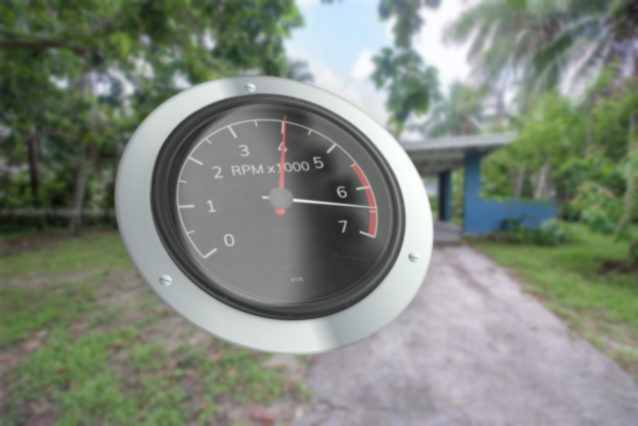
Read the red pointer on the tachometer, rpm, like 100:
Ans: 4000
